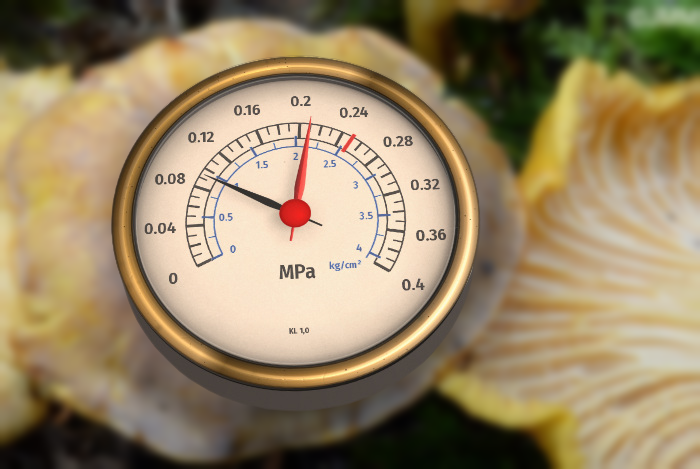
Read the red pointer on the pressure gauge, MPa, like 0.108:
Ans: 0.21
